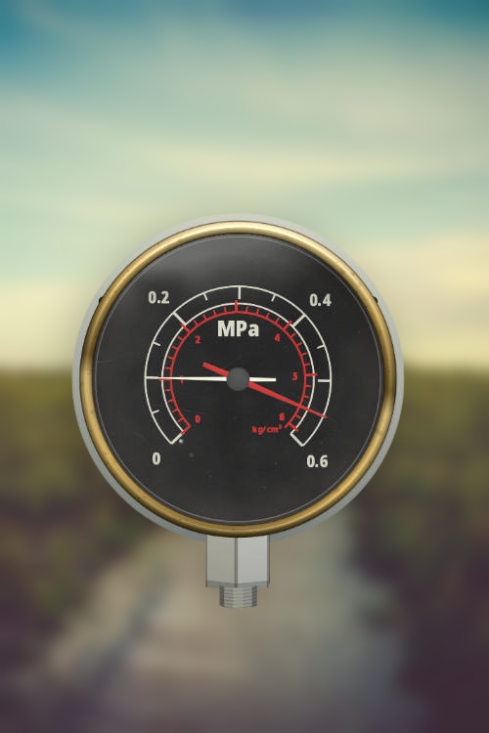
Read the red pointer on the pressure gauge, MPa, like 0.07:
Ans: 0.55
